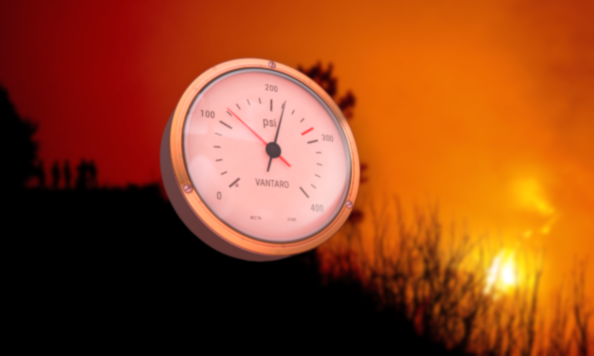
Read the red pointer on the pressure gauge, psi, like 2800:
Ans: 120
